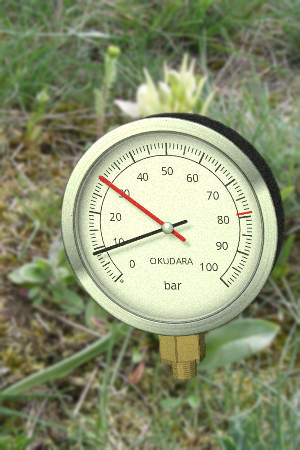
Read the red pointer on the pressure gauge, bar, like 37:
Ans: 30
